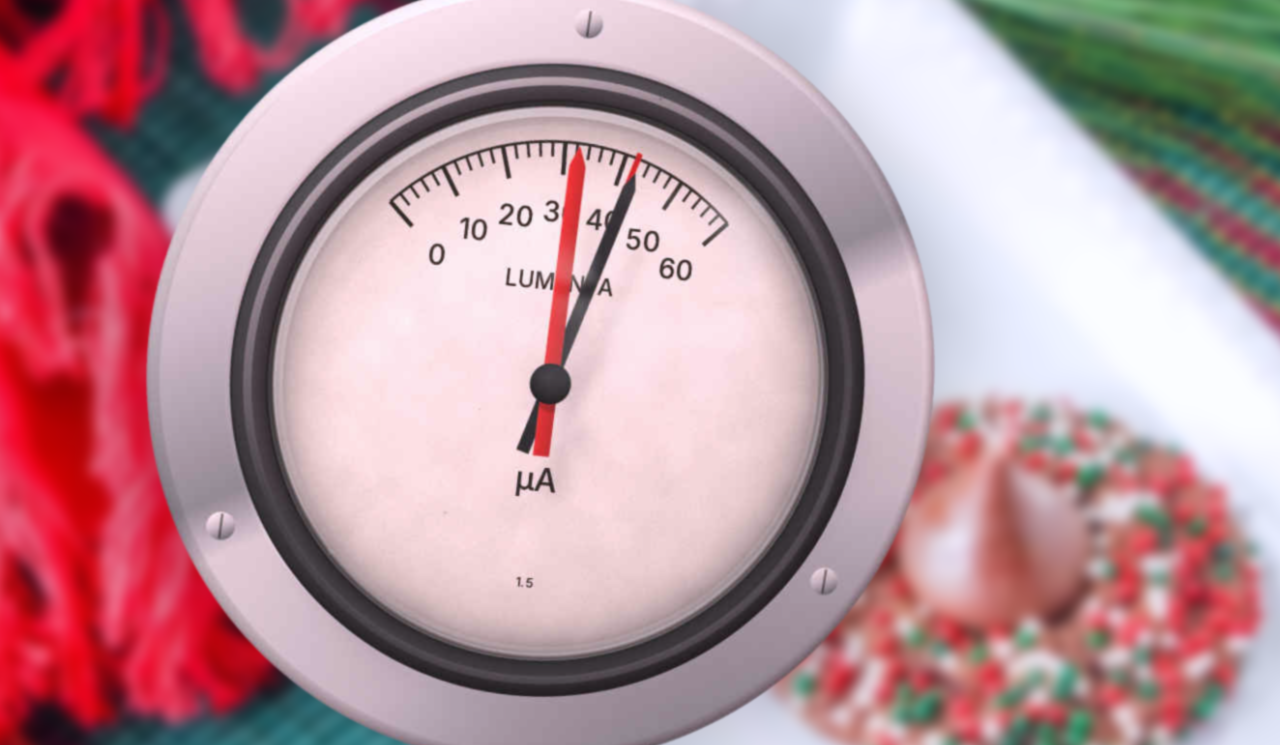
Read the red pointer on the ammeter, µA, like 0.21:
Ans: 32
